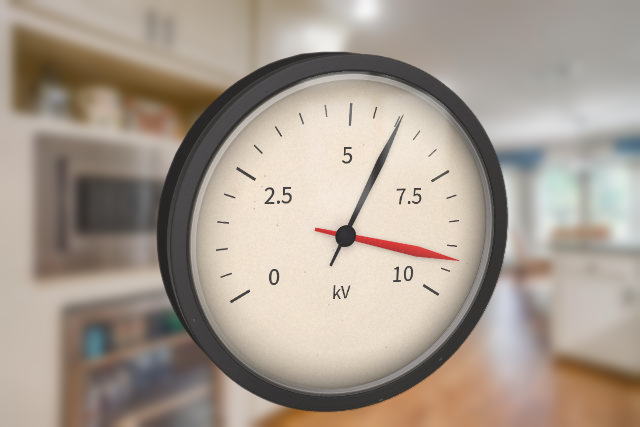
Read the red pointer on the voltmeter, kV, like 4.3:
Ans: 9.25
